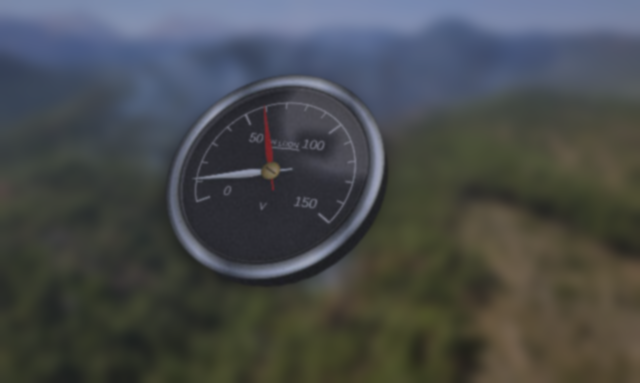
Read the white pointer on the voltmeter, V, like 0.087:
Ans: 10
